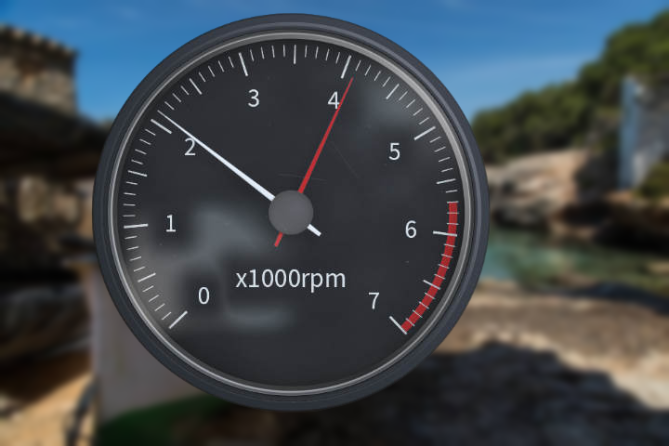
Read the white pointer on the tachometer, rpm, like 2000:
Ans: 2100
